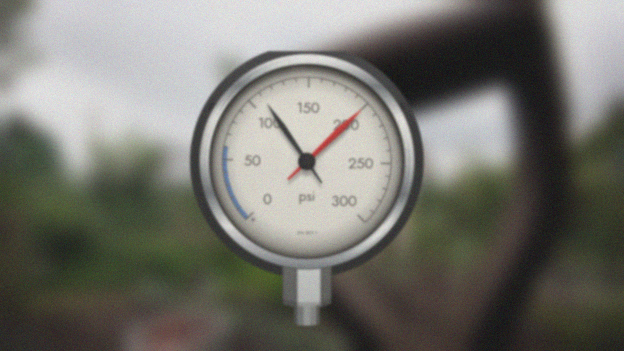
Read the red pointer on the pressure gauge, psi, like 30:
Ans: 200
